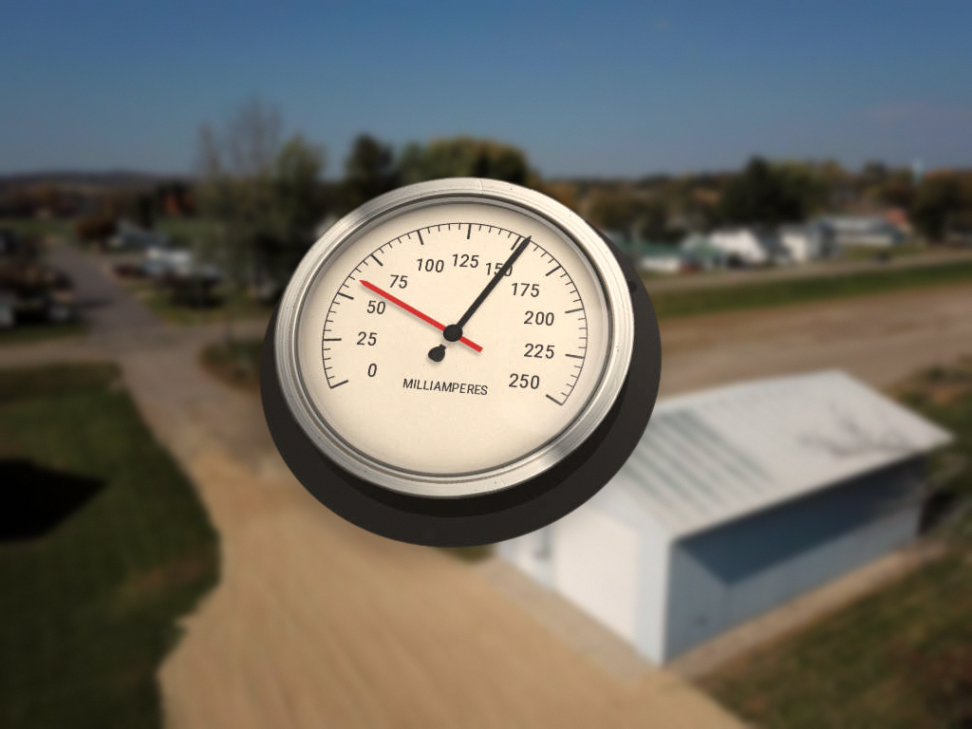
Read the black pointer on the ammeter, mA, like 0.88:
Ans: 155
